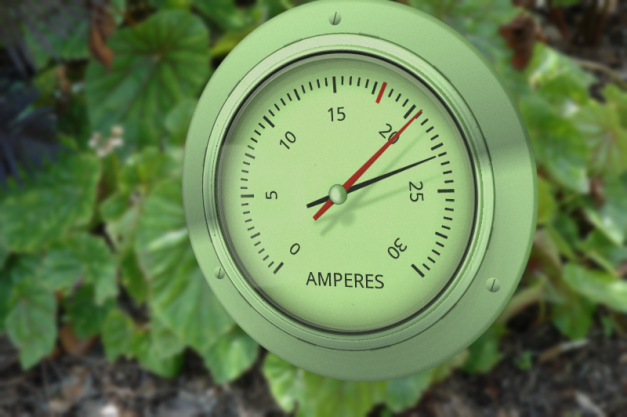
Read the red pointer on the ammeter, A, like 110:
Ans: 20.5
